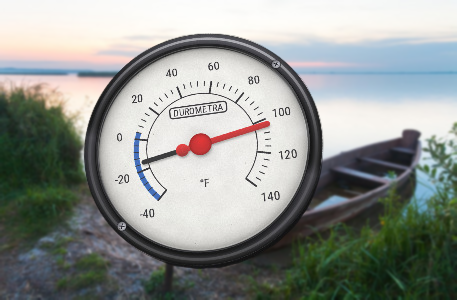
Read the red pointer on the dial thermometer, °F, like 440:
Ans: 104
